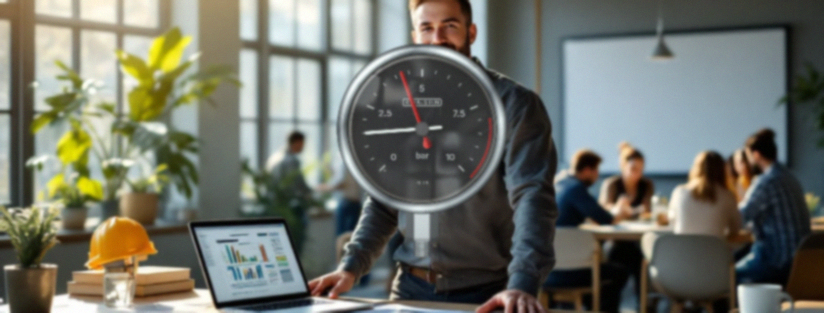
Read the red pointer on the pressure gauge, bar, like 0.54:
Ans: 4.25
